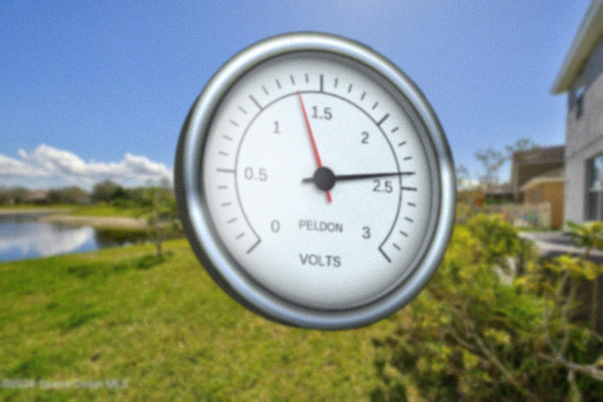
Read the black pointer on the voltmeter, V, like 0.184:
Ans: 2.4
